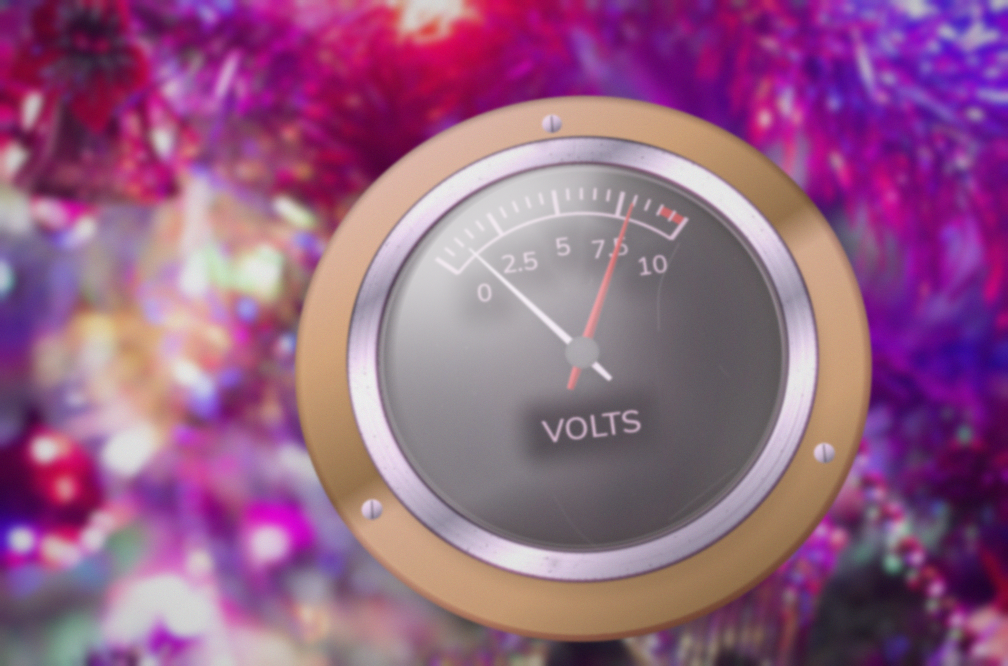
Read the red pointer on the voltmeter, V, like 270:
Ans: 8
